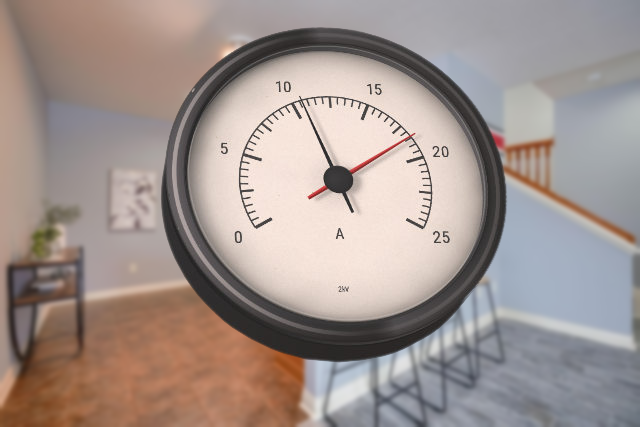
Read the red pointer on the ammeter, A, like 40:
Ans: 18.5
